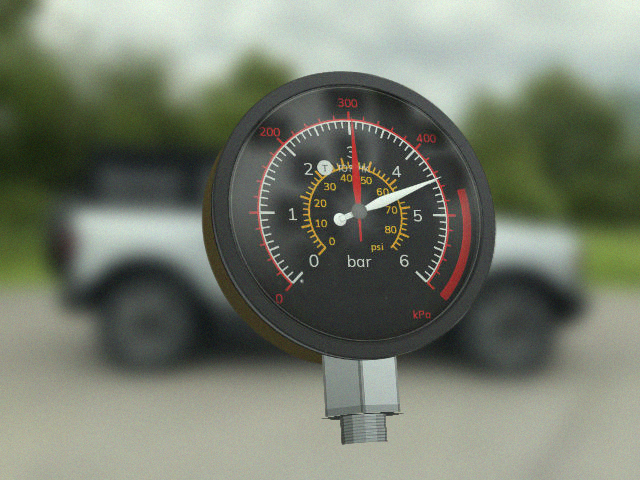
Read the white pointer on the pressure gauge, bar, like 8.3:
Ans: 4.5
